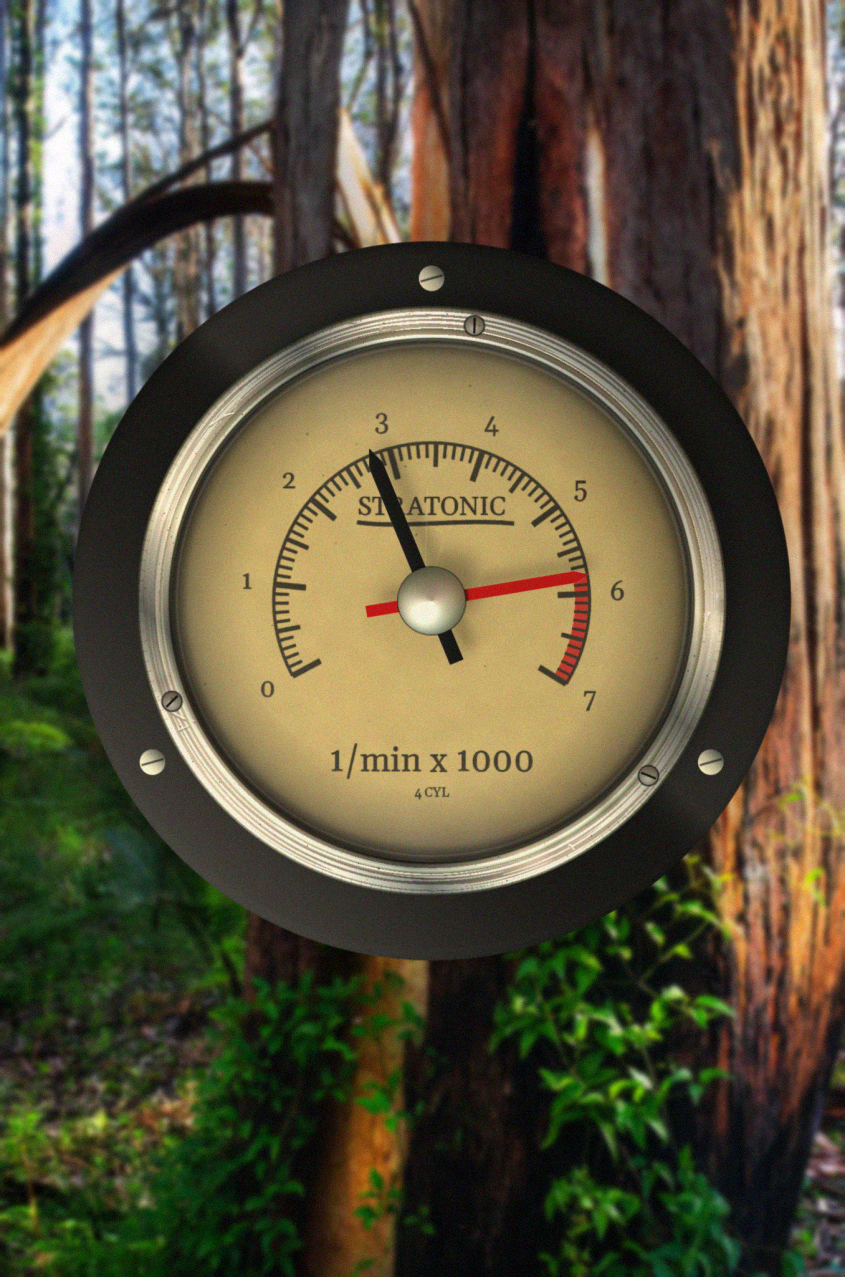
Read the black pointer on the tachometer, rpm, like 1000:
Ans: 2800
